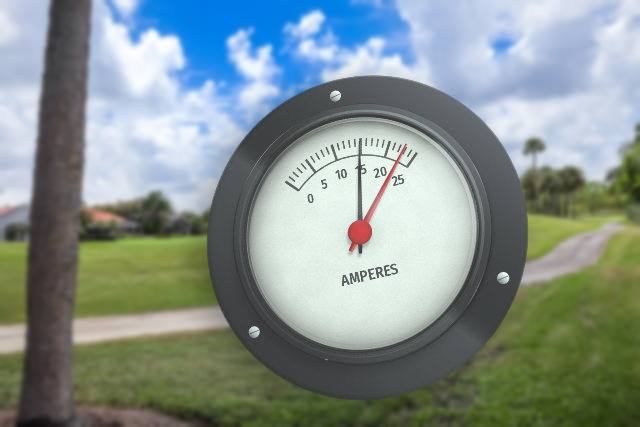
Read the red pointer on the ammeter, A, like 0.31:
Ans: 23
